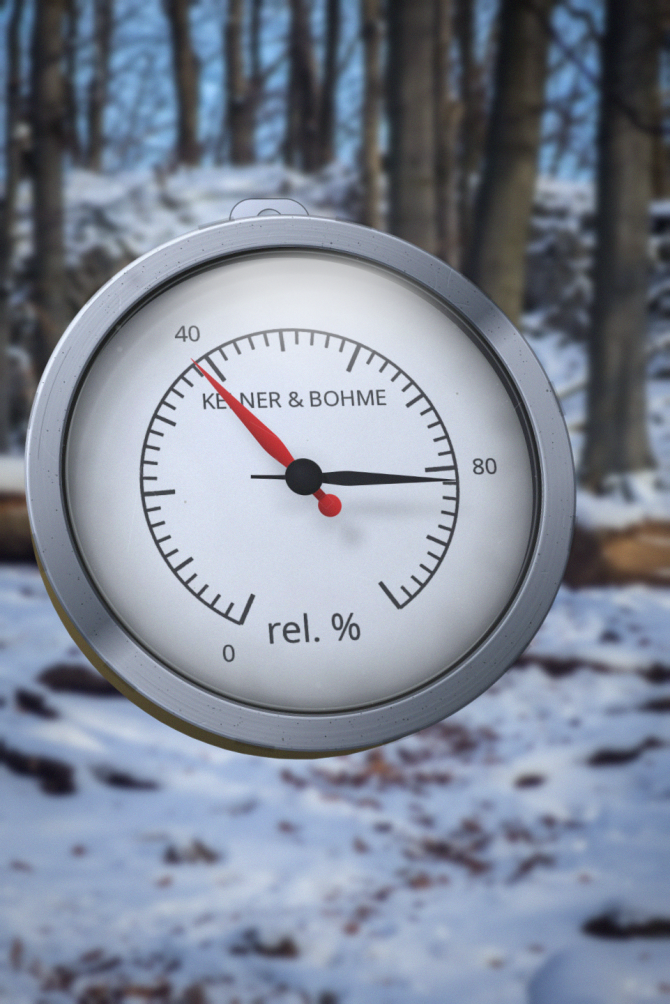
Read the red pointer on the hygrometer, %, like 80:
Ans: 38
